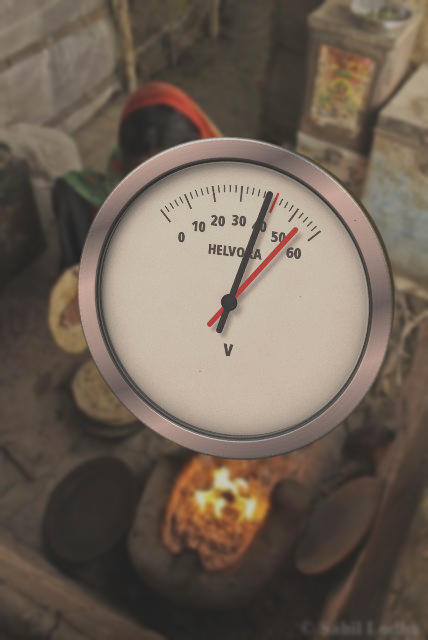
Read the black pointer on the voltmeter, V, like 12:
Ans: 40
